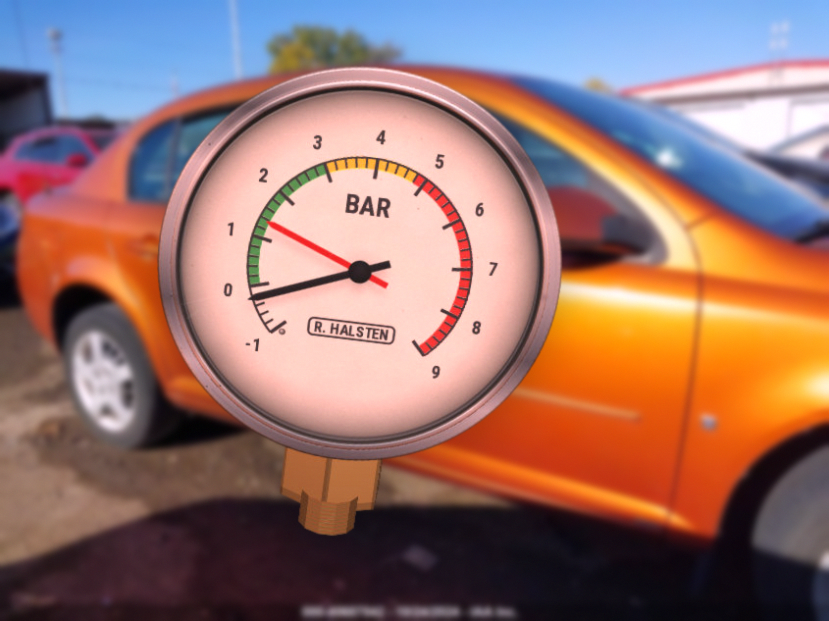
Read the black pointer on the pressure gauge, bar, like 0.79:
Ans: -0.2
